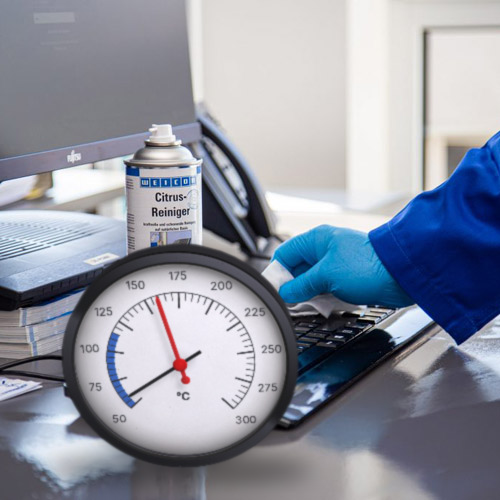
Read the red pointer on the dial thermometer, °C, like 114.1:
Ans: 160
